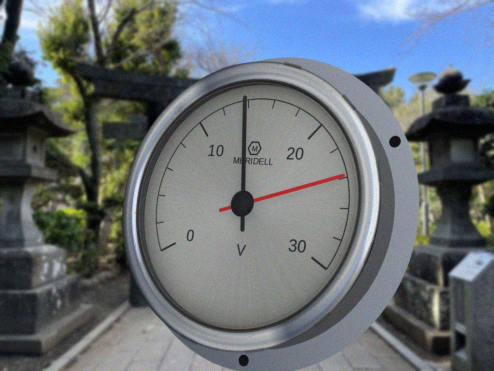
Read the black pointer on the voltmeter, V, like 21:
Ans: 14
